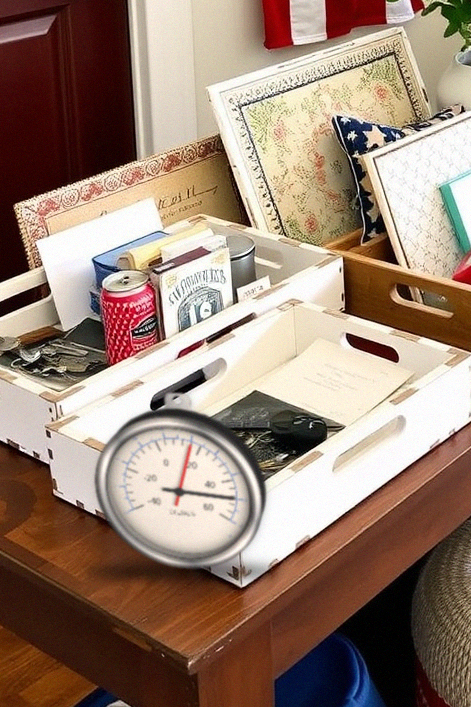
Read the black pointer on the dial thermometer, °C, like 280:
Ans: 48
